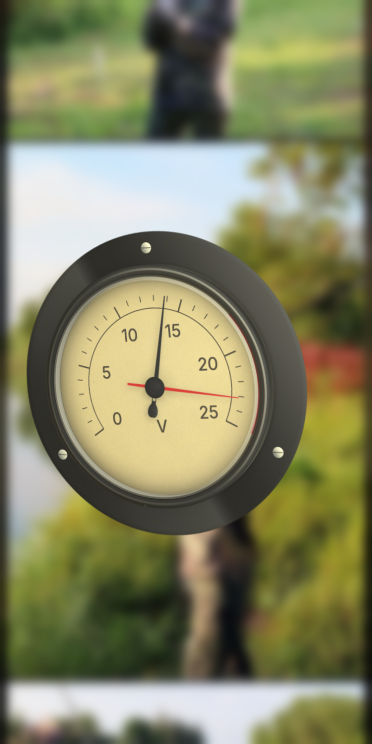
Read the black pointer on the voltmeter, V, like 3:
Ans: 14
